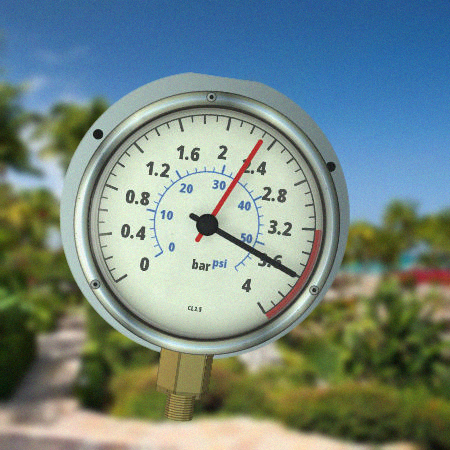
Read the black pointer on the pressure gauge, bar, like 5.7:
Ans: 3.6
